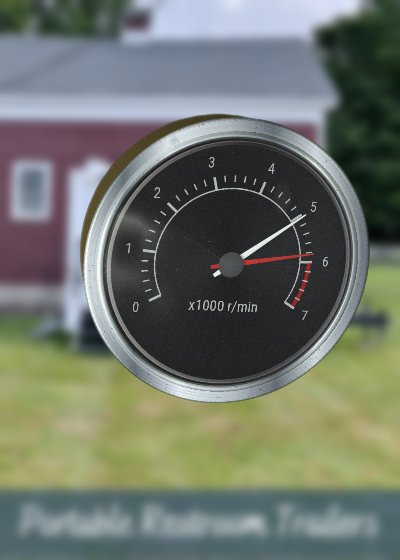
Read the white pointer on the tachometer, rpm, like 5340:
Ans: 5000
